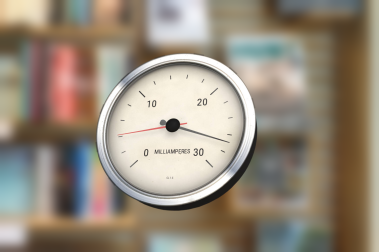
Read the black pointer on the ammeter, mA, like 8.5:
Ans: 27
